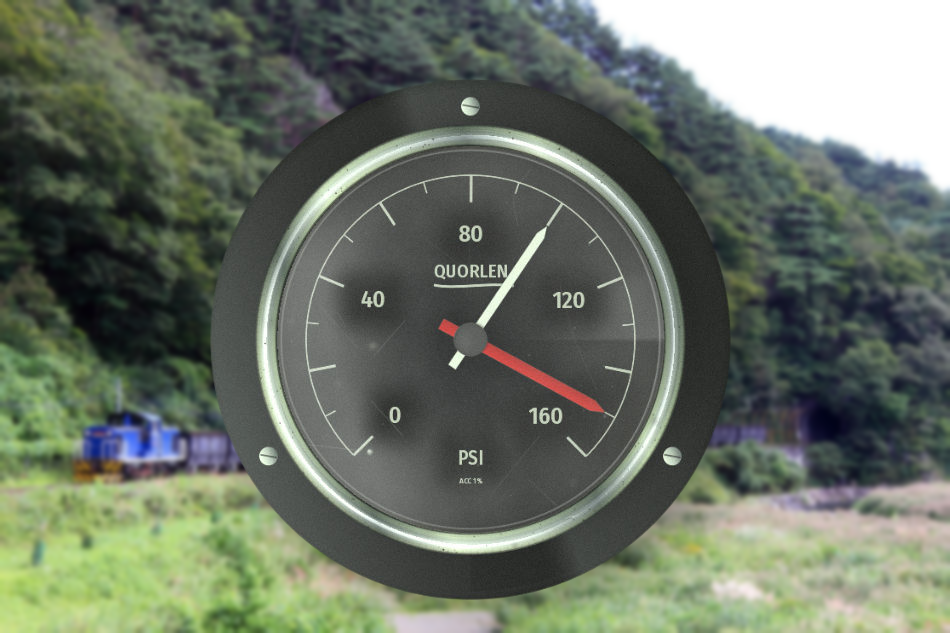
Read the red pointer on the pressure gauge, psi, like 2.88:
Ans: 150
